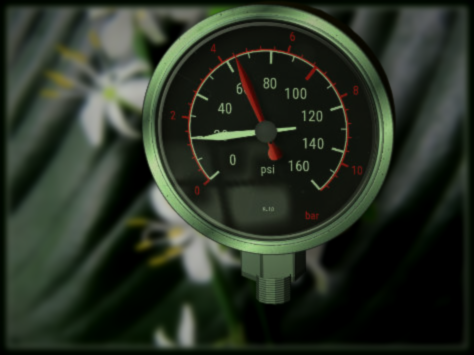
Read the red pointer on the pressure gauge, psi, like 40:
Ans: 65
